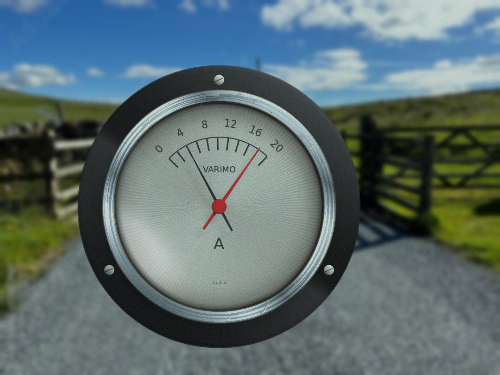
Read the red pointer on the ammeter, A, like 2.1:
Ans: 18
